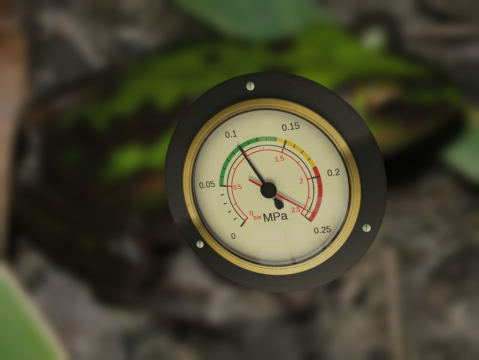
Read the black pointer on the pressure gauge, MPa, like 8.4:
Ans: 0.1
